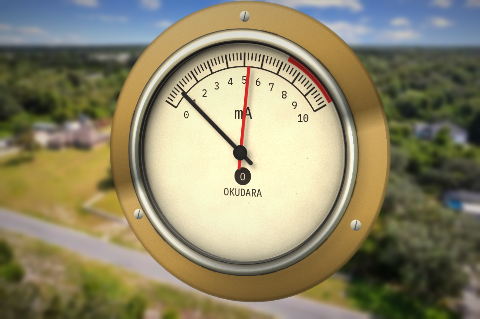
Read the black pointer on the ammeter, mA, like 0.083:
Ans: 1
